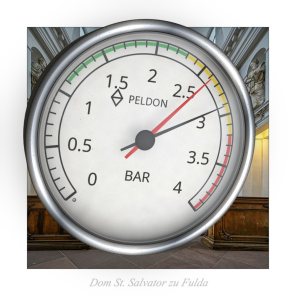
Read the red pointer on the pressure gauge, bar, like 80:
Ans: 2.6
